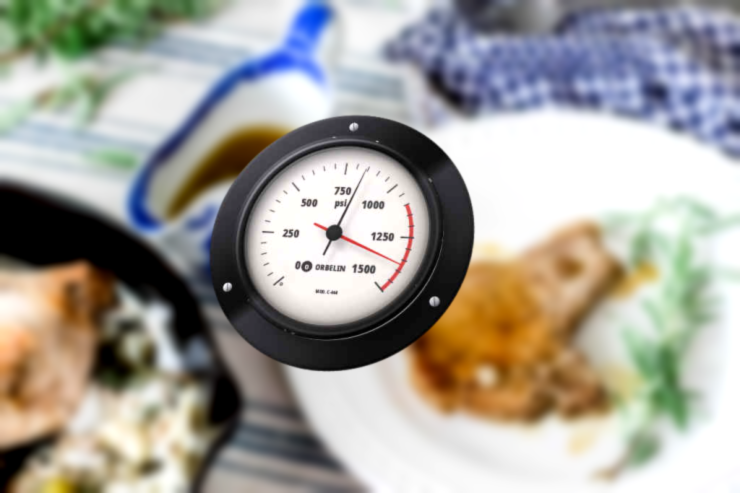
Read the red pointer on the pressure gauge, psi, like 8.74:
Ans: 1375
